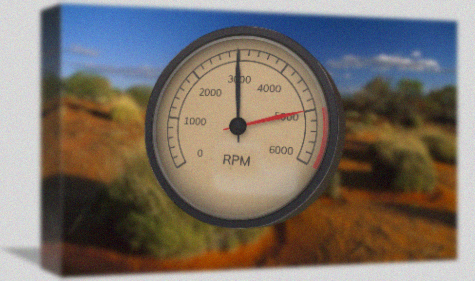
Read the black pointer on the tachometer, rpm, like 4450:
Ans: 3000
